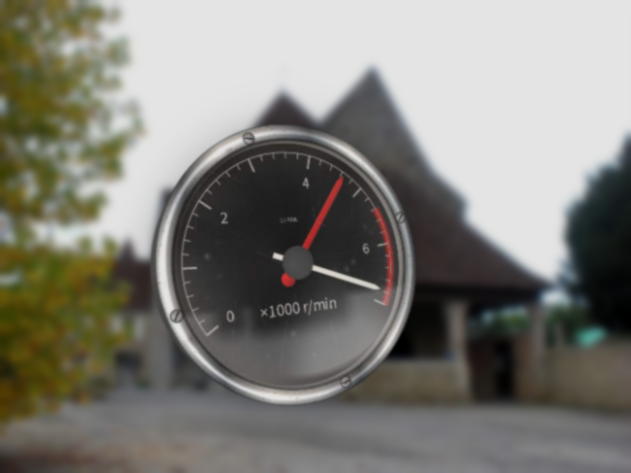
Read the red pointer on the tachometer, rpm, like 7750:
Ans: 4600
